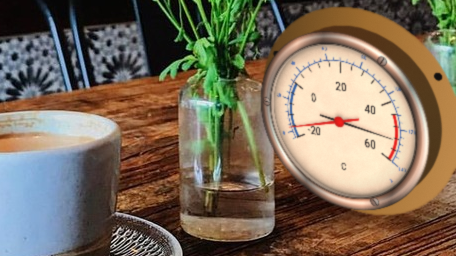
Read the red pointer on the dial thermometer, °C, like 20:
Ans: -16
